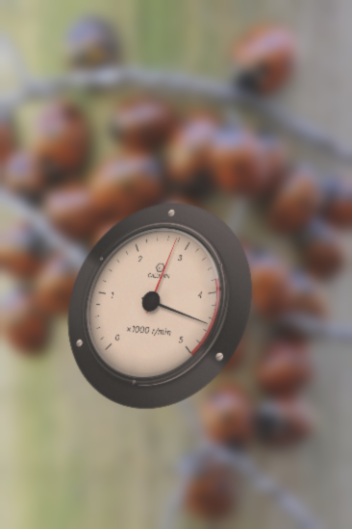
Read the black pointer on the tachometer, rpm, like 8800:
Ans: 4500
